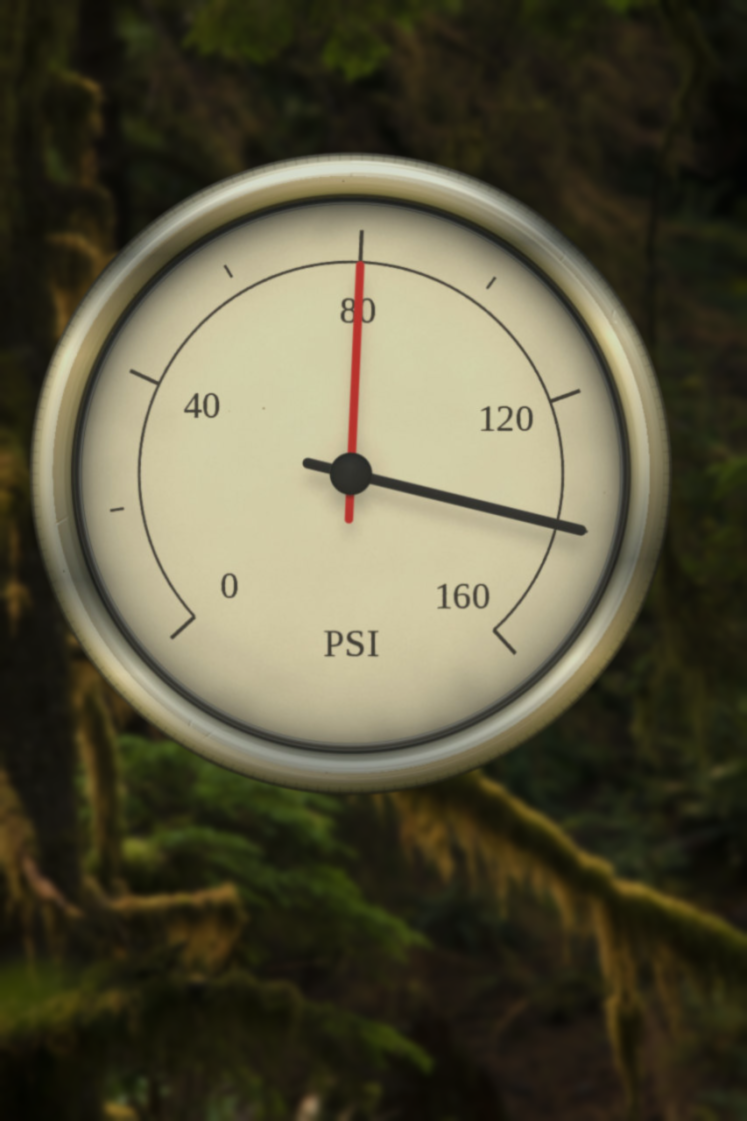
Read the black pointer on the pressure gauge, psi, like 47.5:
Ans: 140
